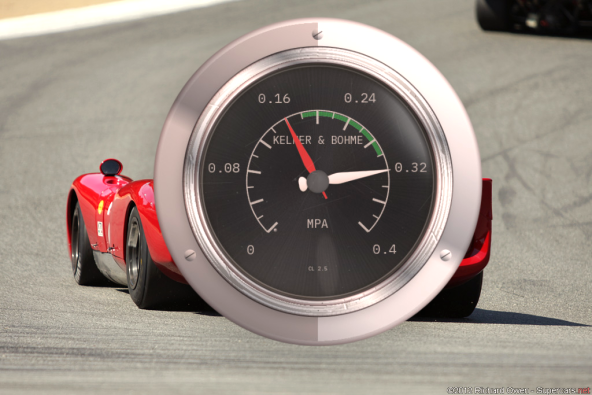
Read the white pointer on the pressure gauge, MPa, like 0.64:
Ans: 0.32
